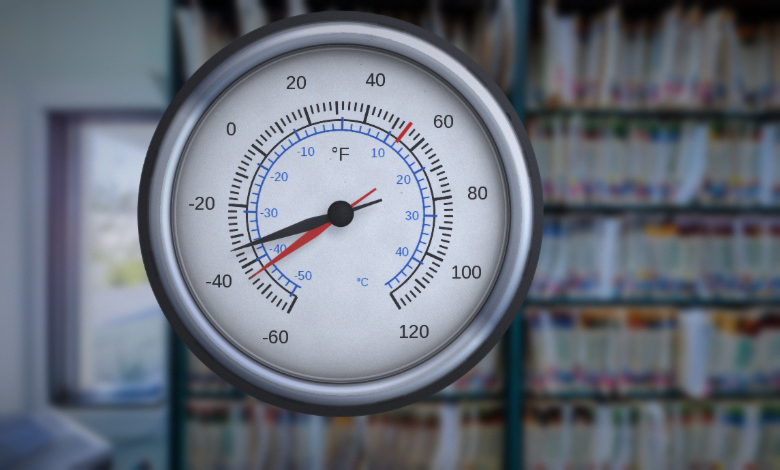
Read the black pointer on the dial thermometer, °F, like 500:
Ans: -34
